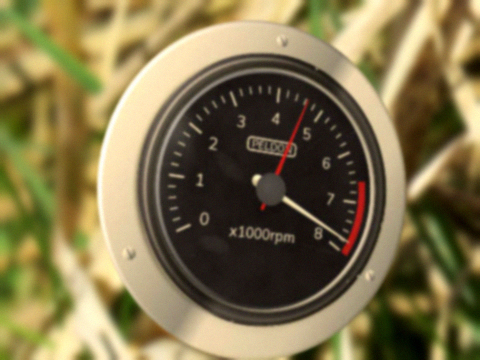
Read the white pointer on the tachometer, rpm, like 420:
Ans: 7800
